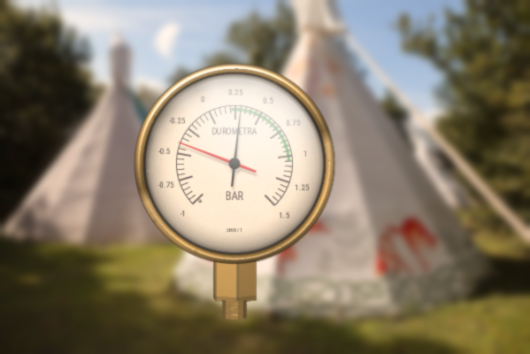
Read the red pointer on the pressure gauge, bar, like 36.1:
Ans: -0.4
